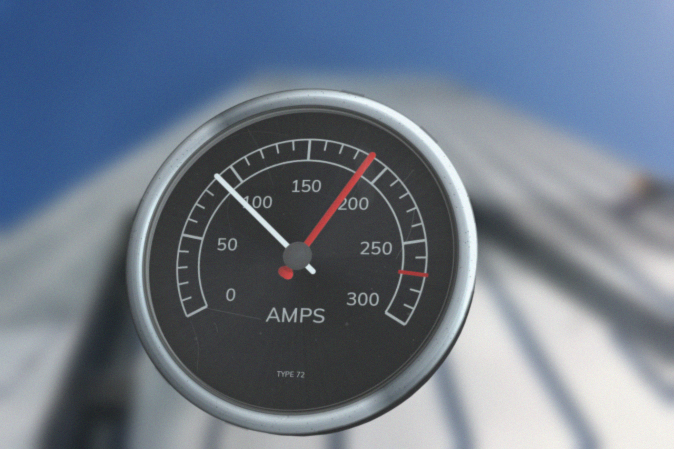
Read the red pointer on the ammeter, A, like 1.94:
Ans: 190
